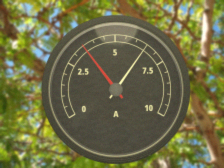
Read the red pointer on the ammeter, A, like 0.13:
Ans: 3.5
